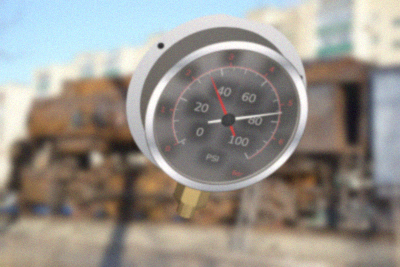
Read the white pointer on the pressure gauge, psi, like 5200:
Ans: 75
